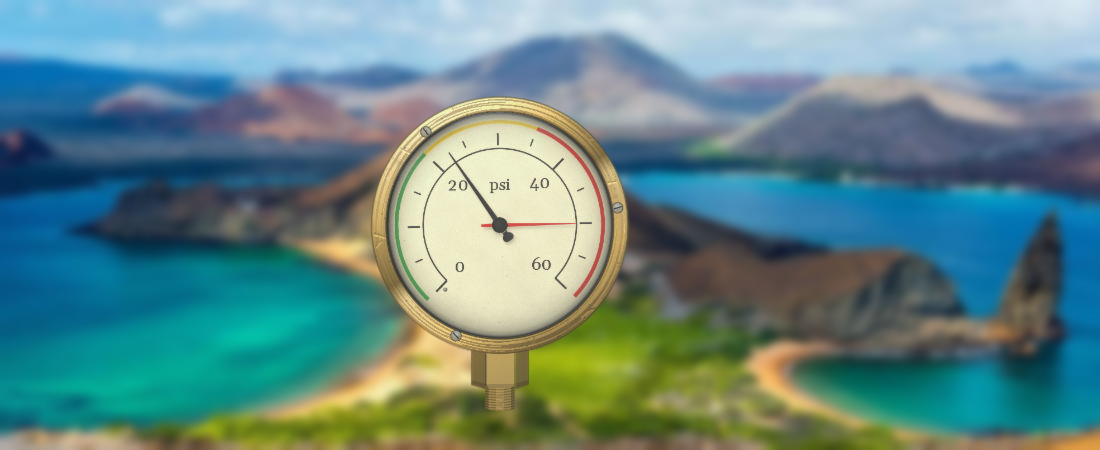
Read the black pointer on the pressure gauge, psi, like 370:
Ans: 22.5
